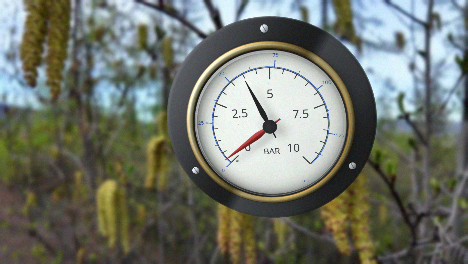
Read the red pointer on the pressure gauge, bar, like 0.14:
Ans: 0.25
